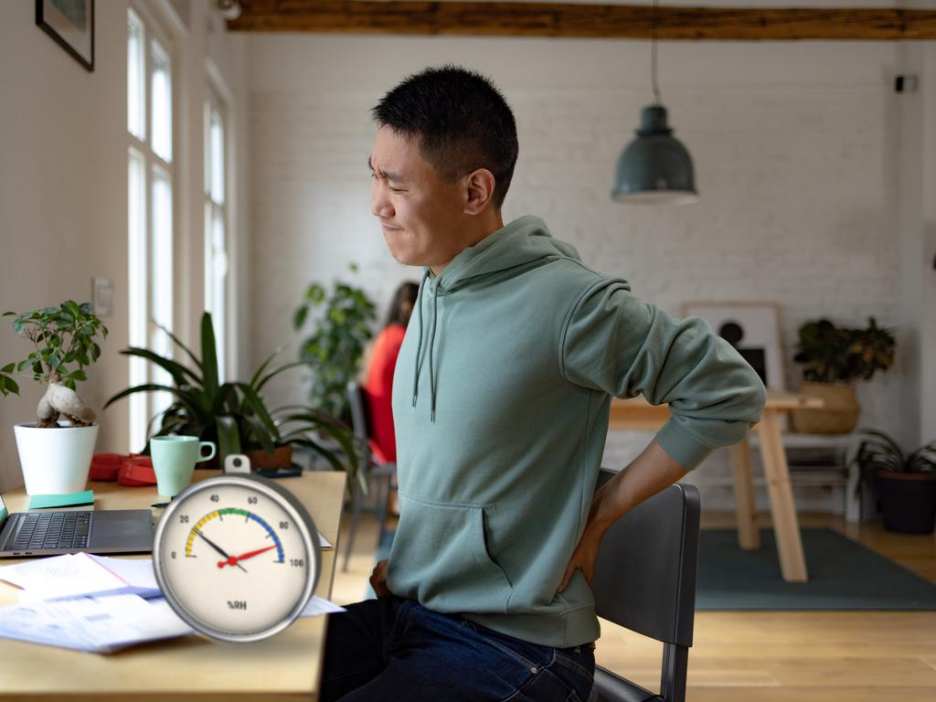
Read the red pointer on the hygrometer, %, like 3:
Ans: 88
